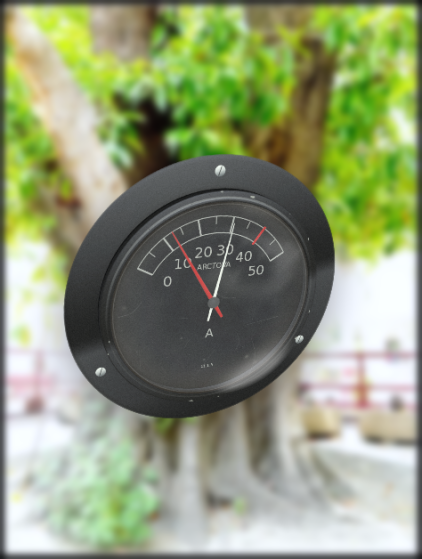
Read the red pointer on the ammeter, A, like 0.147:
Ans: 12.5
